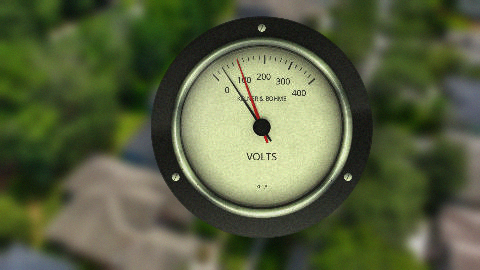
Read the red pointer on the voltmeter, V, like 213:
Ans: 100
